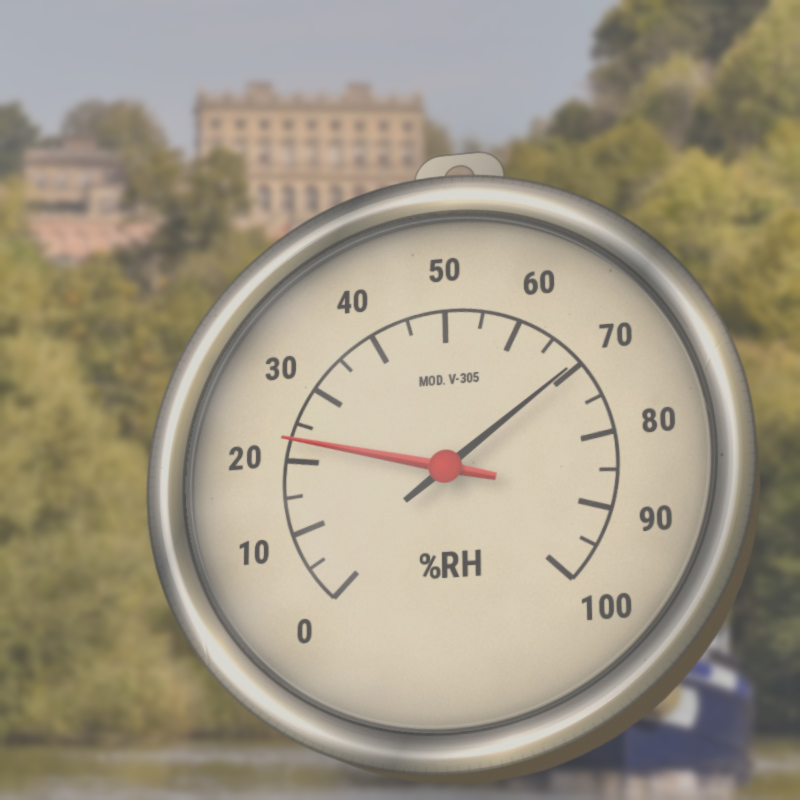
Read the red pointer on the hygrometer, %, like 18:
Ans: 22.5
